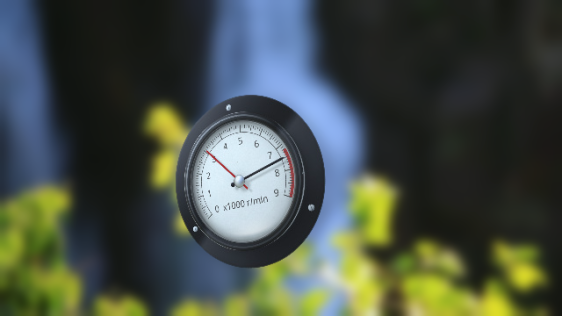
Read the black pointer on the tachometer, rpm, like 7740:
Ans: 7500
